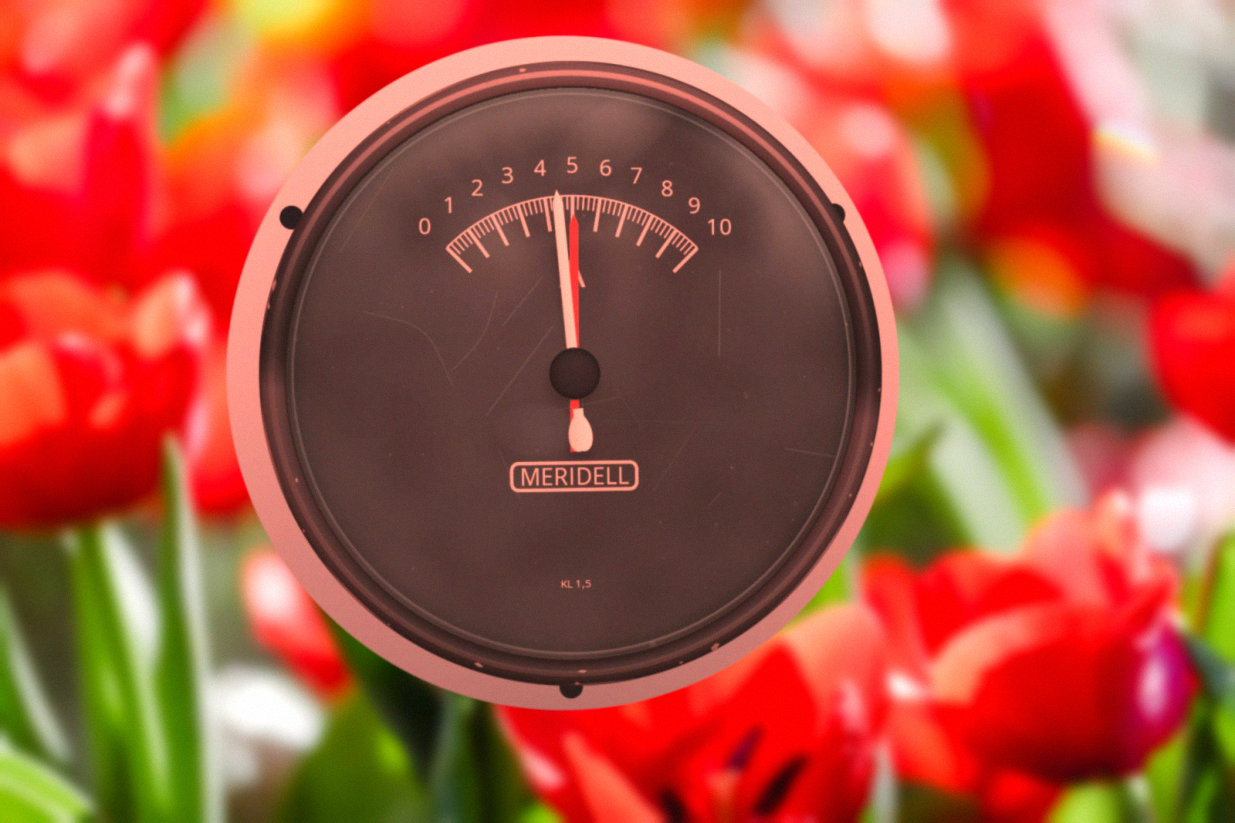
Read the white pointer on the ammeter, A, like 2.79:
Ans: 4.4
